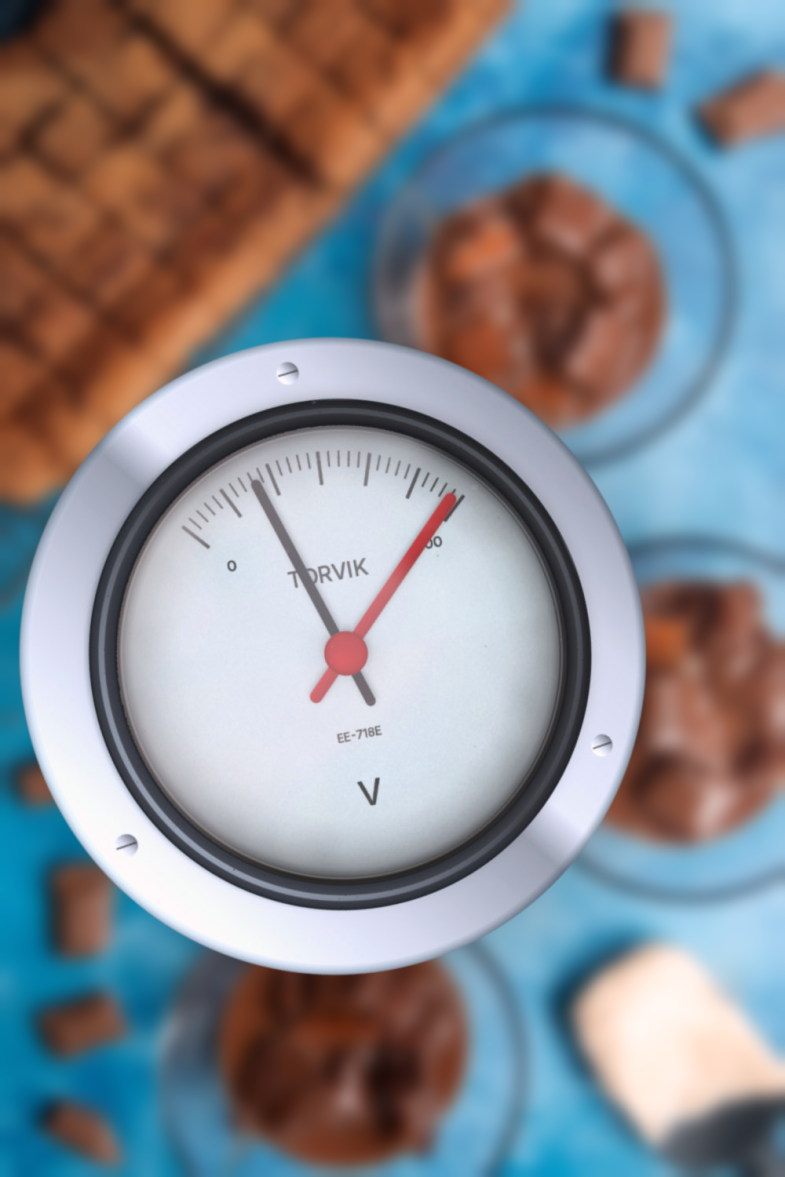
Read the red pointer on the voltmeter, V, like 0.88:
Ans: 580
